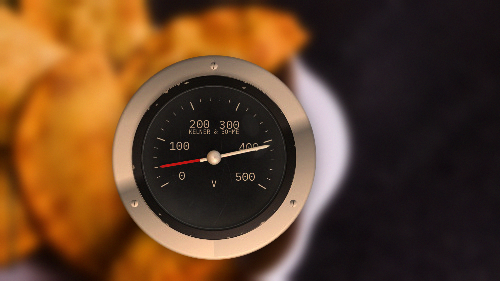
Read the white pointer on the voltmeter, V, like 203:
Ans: 410
